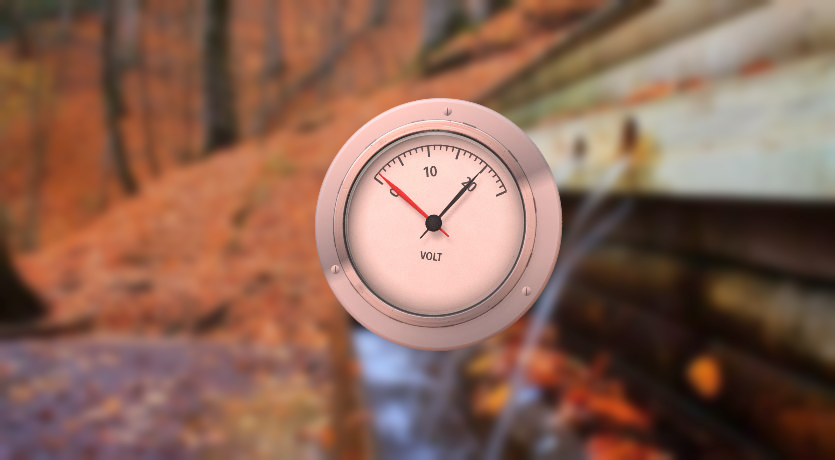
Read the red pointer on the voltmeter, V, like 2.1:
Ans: 1
